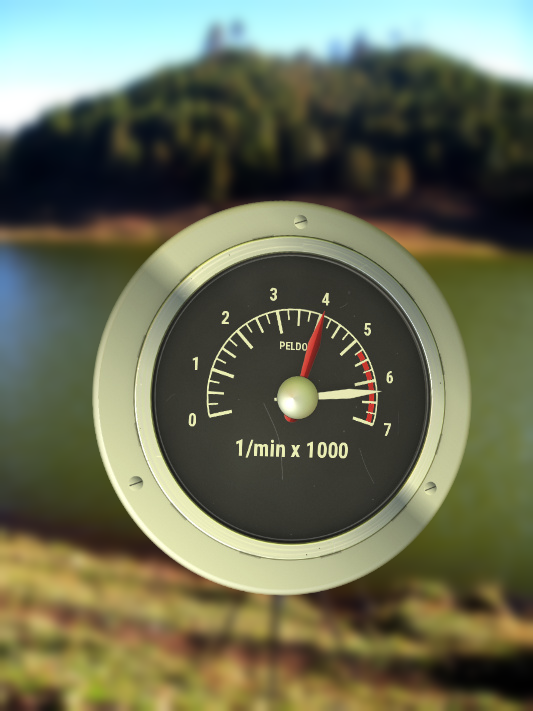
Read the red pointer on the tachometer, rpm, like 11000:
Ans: 4000
